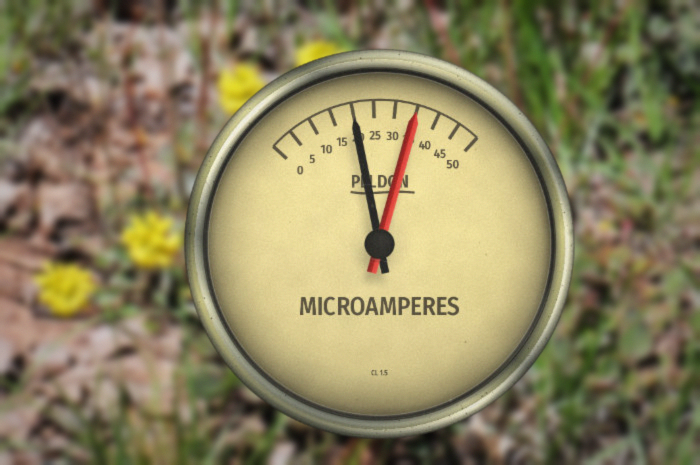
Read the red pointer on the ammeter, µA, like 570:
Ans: 35
